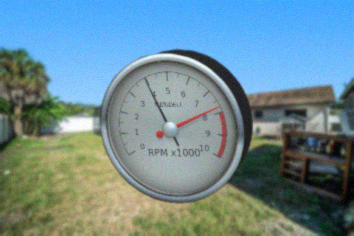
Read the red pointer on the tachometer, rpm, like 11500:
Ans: 7750
